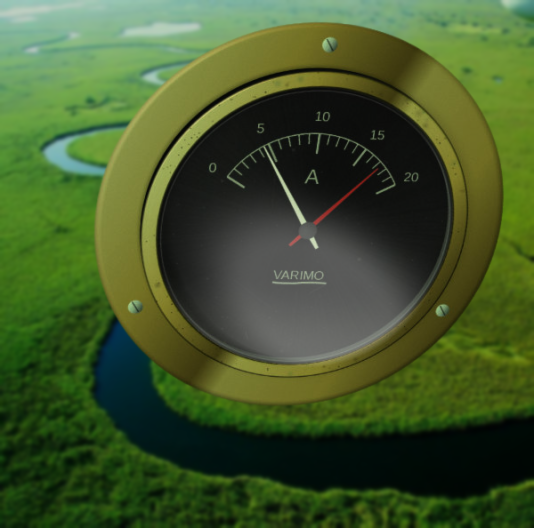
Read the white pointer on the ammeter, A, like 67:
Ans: 4.5
